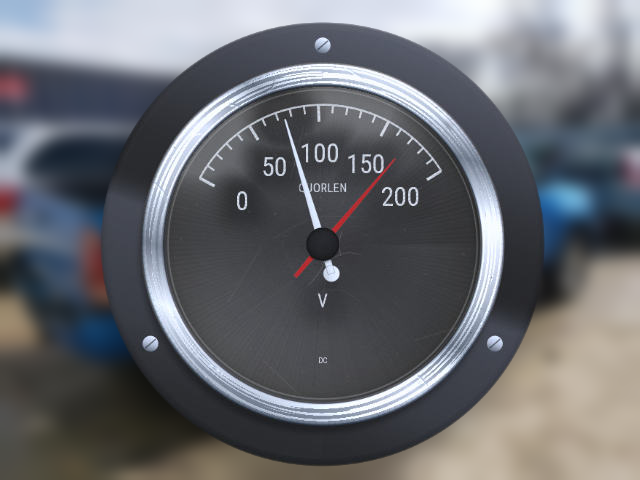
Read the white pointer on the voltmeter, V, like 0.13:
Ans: 75
